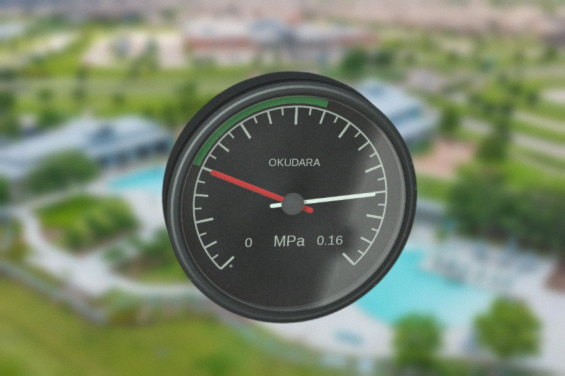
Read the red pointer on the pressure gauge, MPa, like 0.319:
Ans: 0.04
